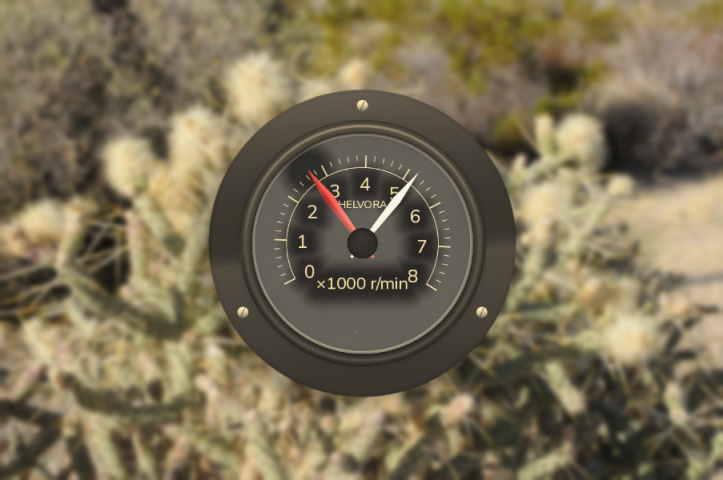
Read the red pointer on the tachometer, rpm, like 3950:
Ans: 2700
